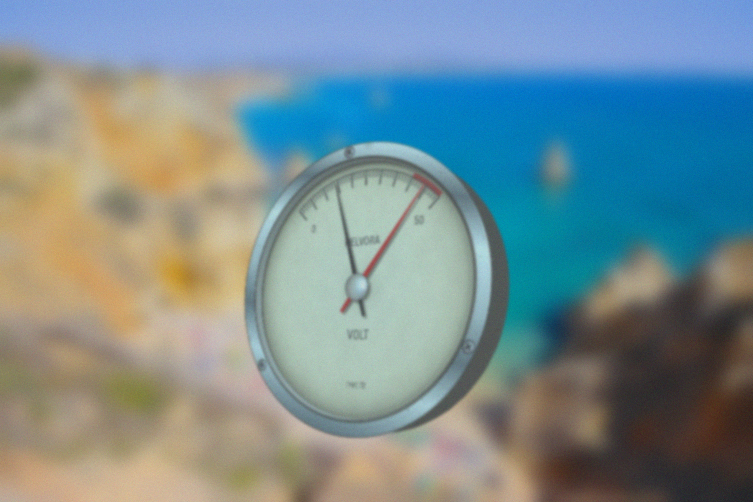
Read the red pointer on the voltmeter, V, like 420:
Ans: 45
